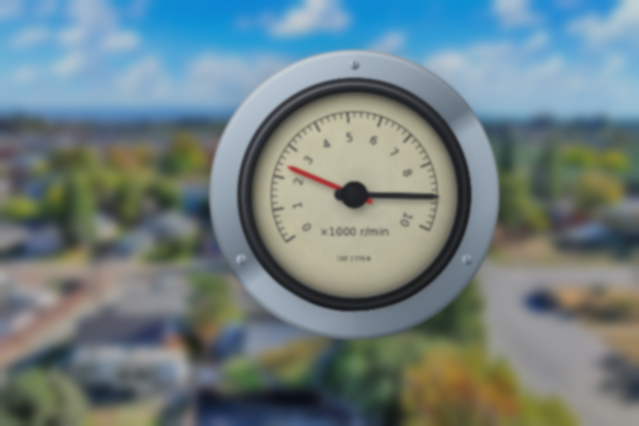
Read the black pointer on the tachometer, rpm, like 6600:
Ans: 9000
